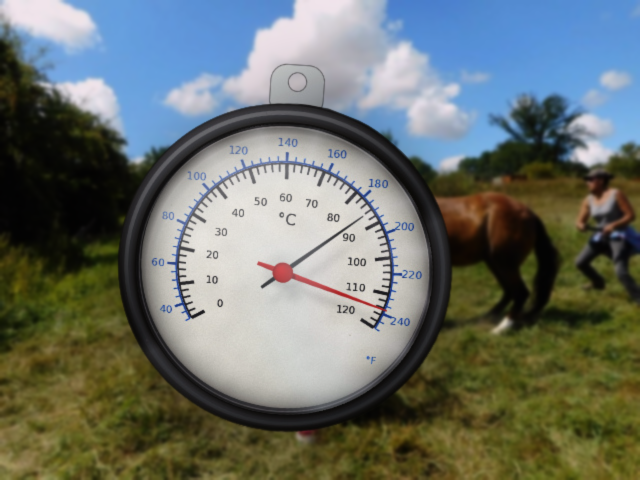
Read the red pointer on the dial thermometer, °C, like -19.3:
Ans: 114
